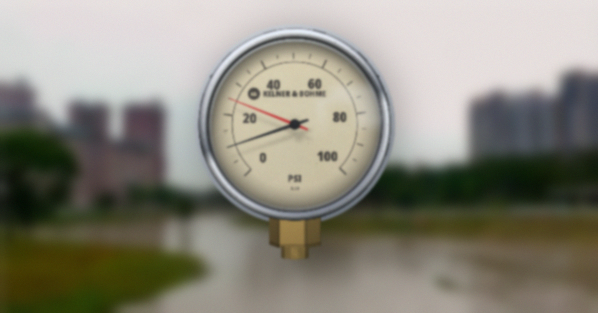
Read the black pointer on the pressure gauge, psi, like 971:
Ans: 10
